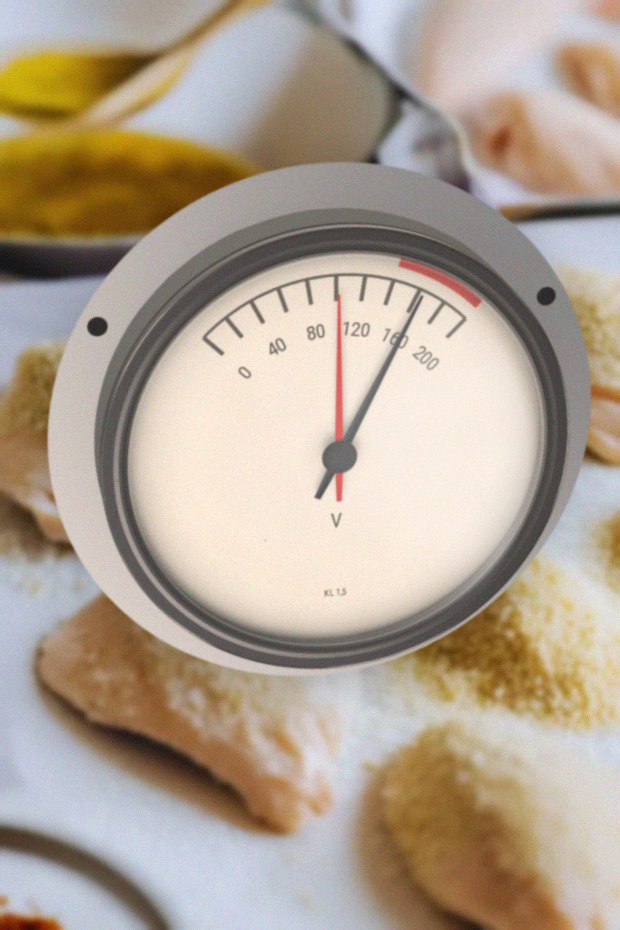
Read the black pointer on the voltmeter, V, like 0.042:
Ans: 160
